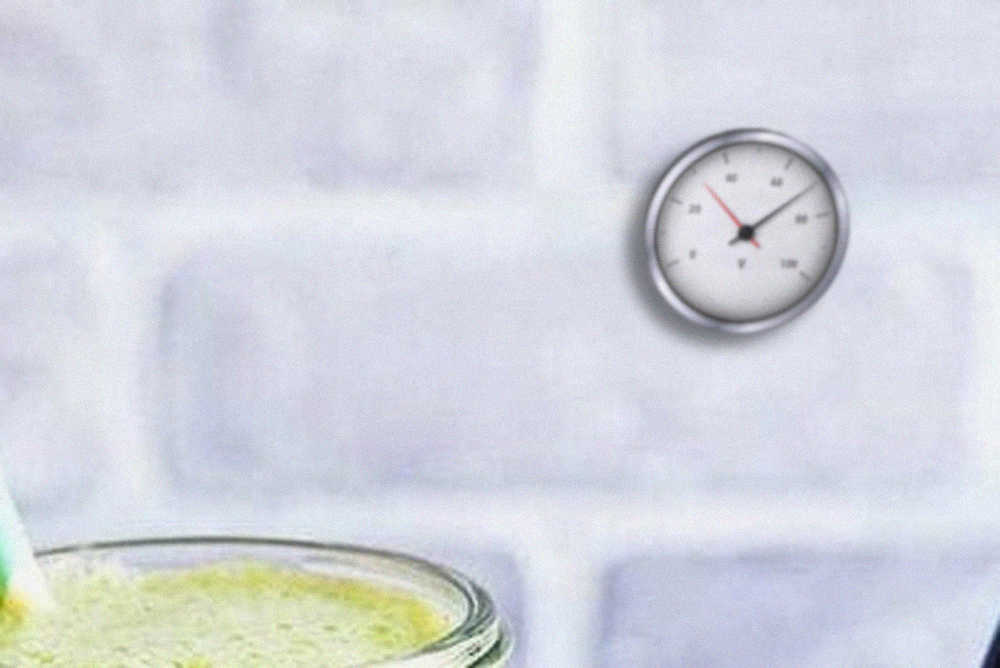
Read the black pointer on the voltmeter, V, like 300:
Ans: 70
